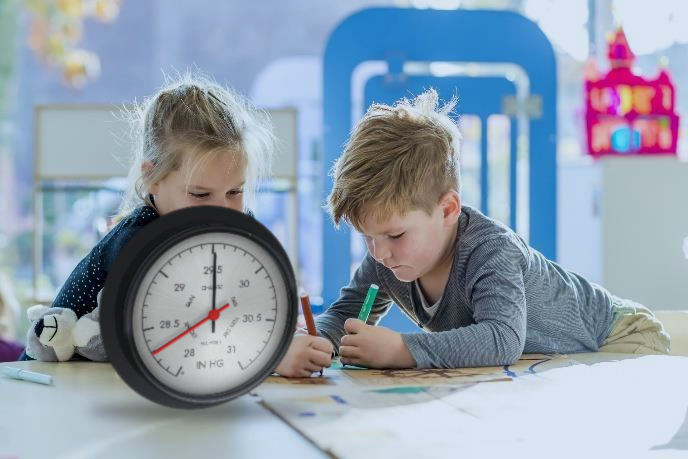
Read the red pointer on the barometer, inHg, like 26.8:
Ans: 28.3
